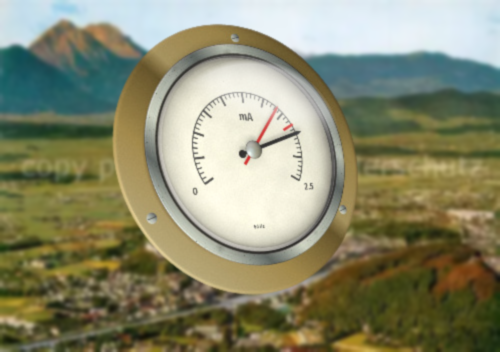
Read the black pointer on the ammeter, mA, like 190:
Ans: 2
